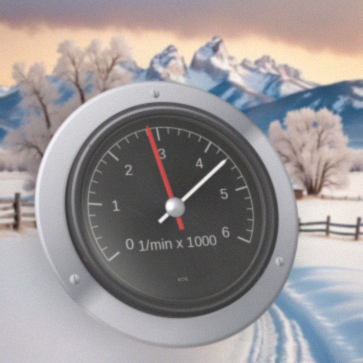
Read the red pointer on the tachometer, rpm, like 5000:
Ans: 2800
